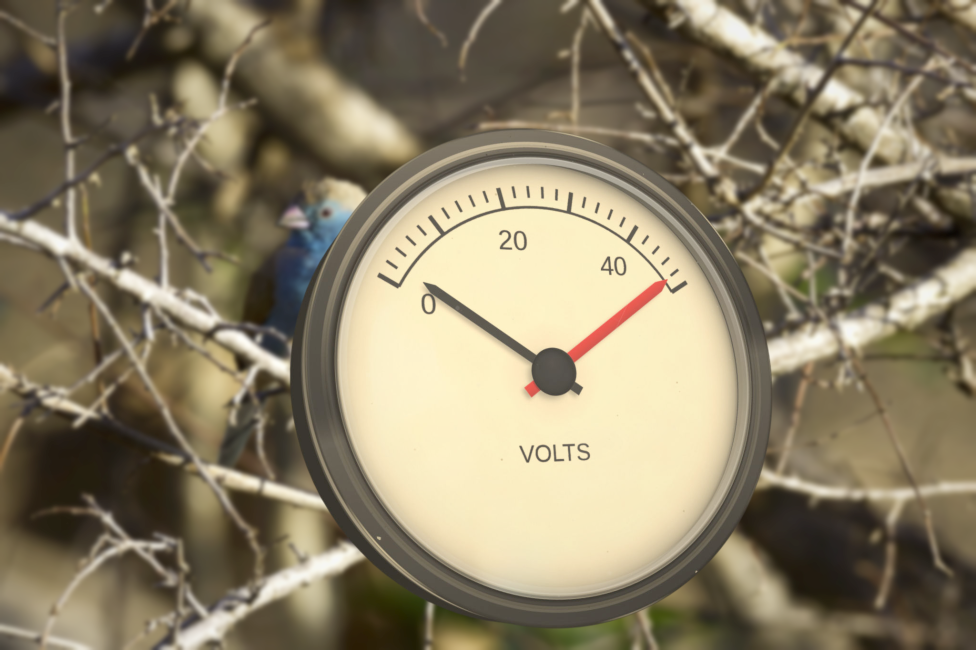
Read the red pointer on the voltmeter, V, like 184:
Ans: 48
